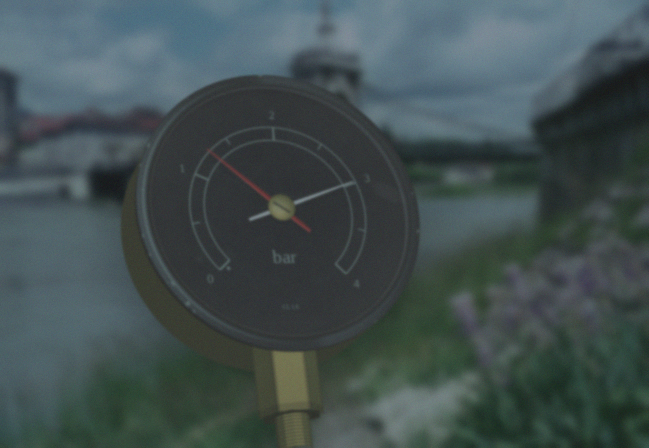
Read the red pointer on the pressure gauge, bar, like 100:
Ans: 1.25
